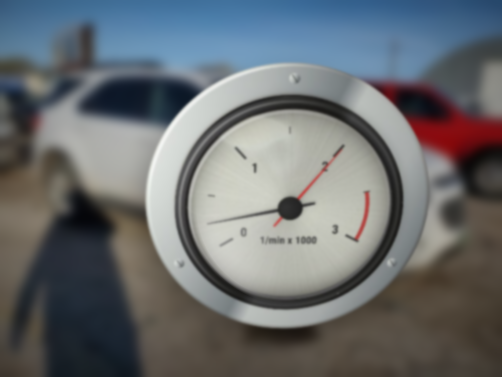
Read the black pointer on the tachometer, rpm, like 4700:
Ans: 250
